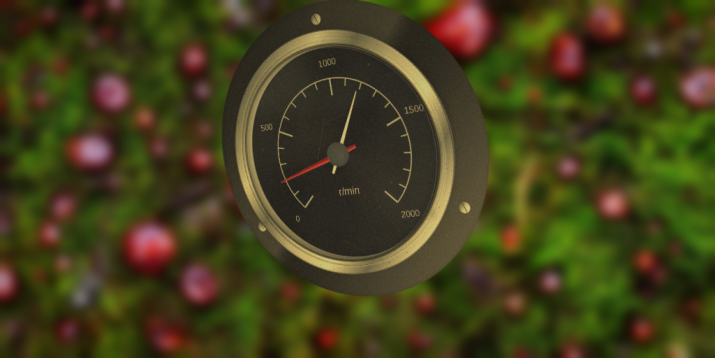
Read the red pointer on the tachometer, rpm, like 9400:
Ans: 200
